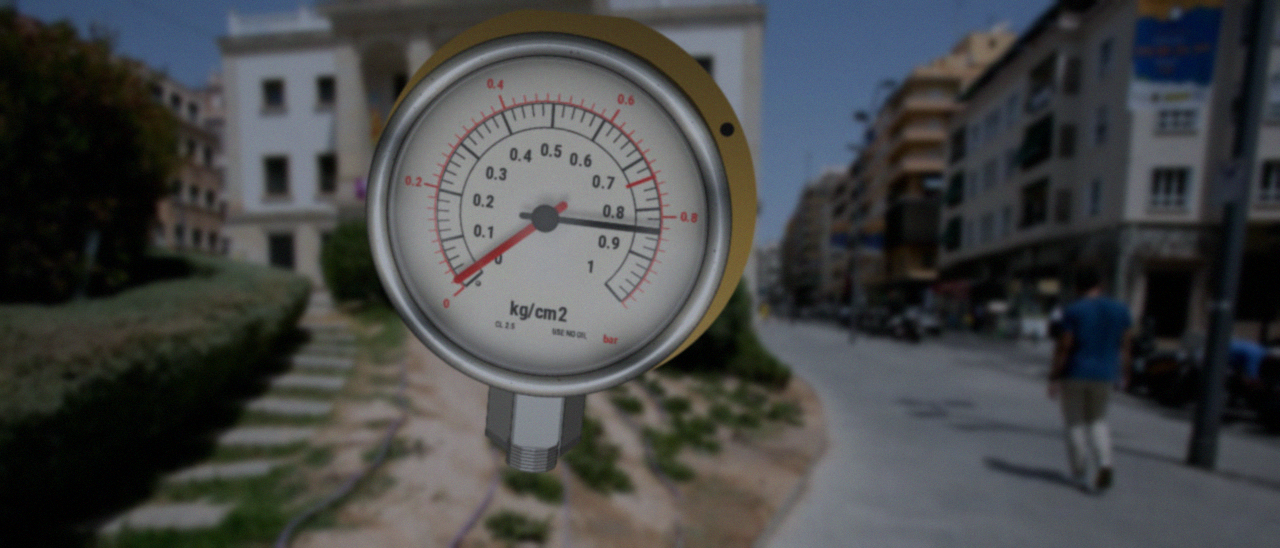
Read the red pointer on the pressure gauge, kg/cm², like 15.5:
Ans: 0.02
